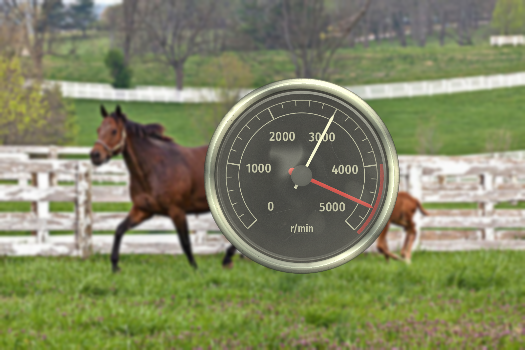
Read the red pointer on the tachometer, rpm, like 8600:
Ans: 4600
